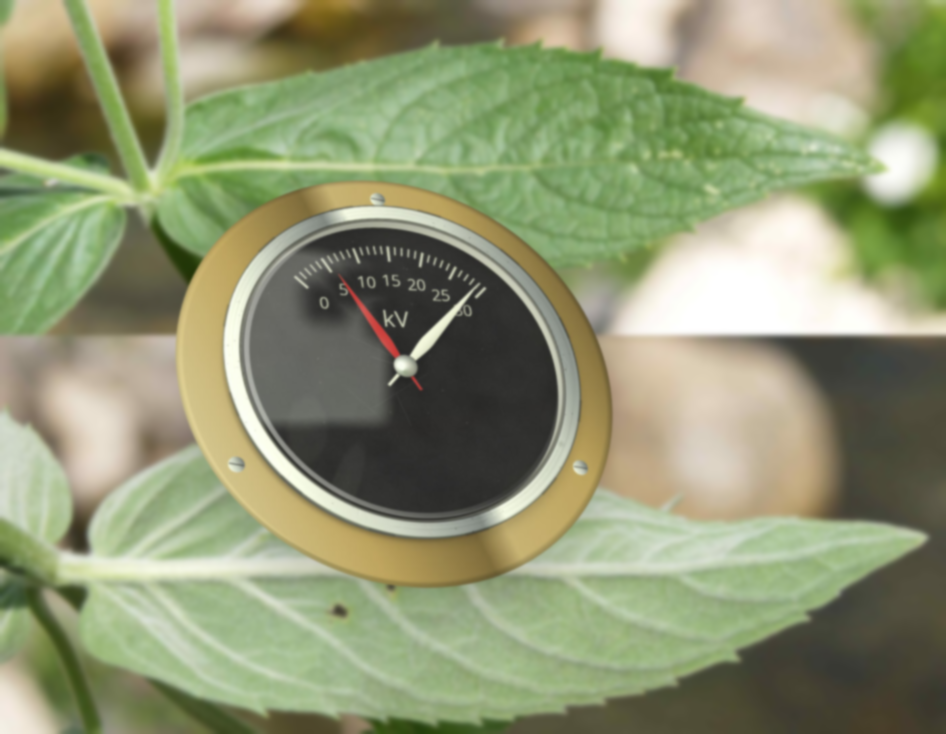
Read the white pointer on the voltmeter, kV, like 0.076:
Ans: 29
